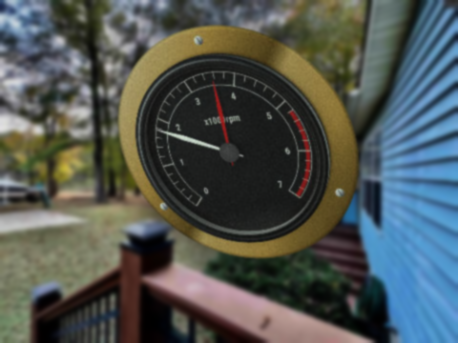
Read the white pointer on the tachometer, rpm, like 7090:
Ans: 1800
